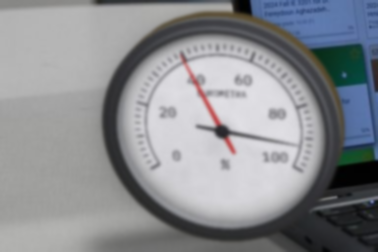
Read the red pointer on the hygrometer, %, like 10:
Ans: 40
